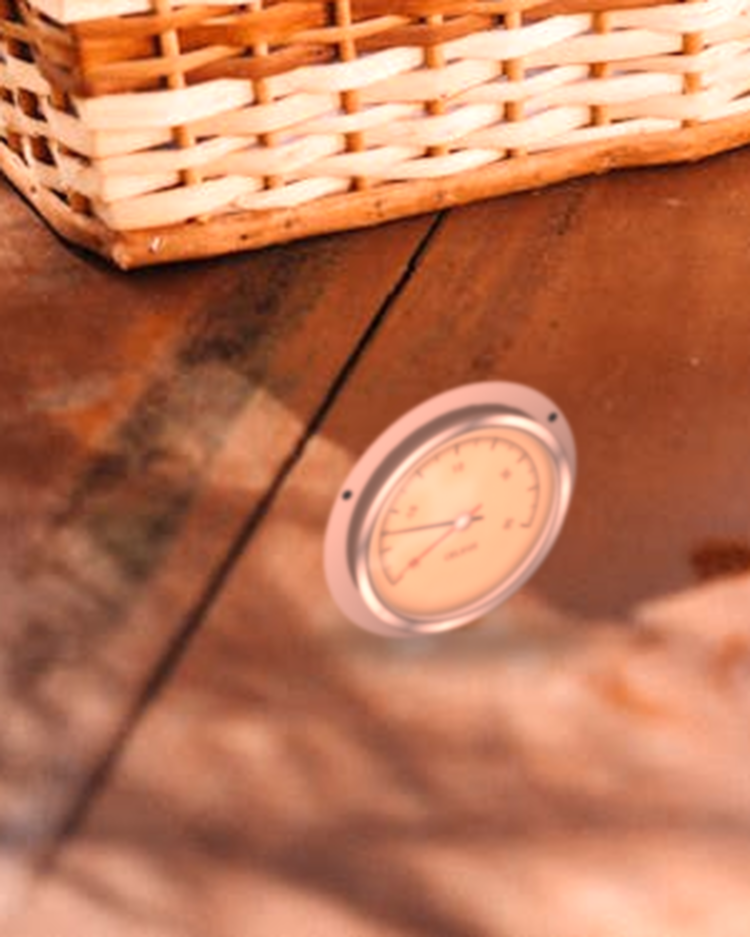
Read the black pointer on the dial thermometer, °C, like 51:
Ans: -15
